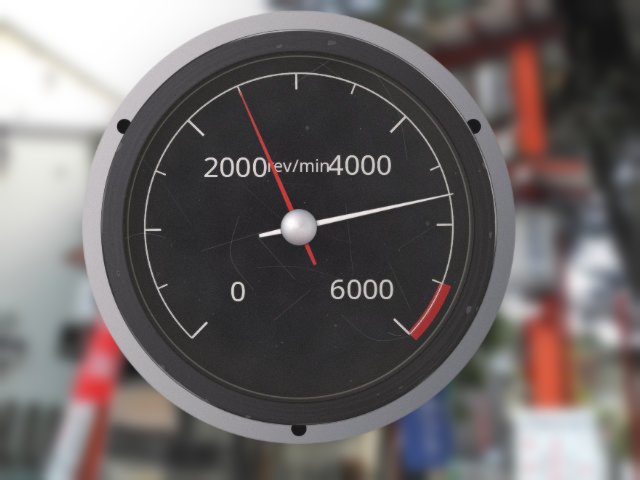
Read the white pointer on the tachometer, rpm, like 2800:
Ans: 4750
